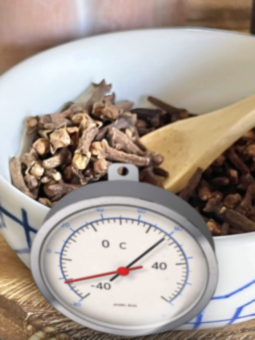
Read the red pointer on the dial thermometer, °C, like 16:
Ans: -30
